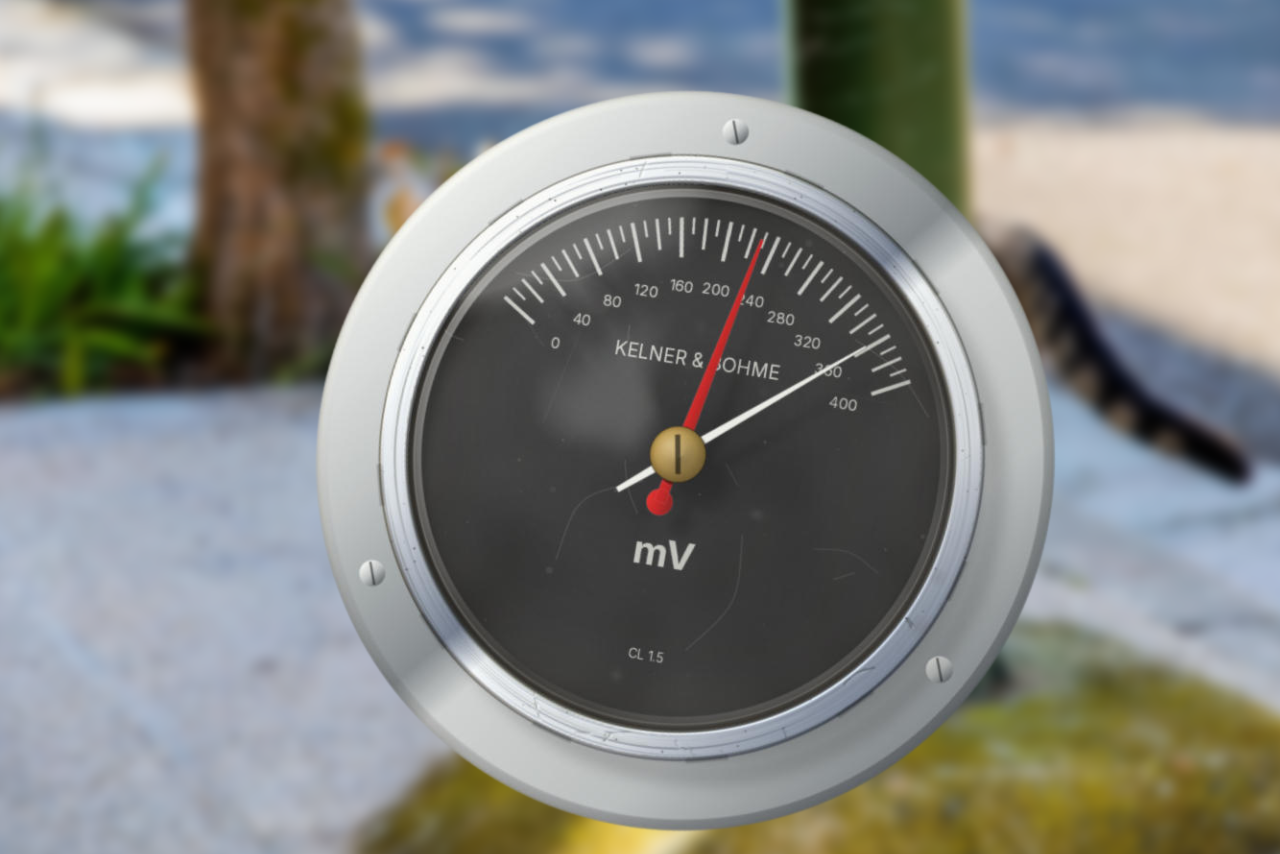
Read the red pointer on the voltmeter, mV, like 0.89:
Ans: 230
